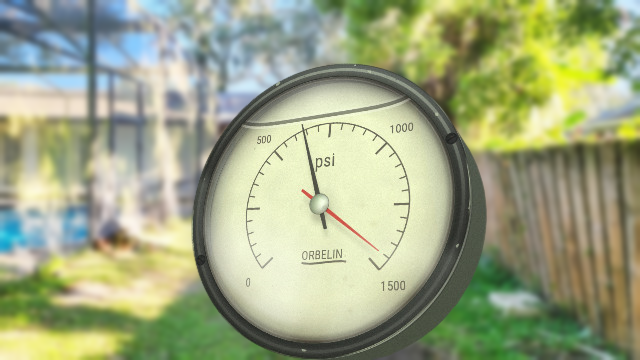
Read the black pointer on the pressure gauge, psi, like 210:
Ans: 650
